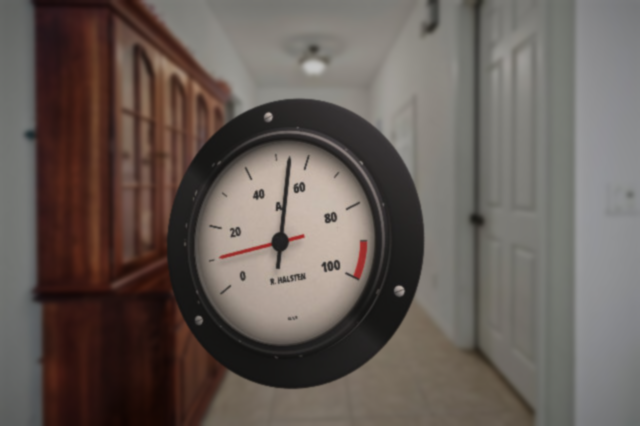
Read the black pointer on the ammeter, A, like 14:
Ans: 55
